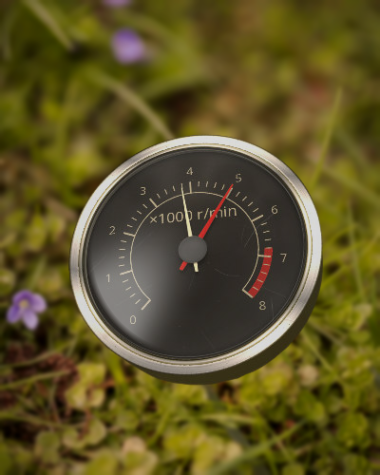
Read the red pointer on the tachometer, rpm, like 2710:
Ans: 5000
